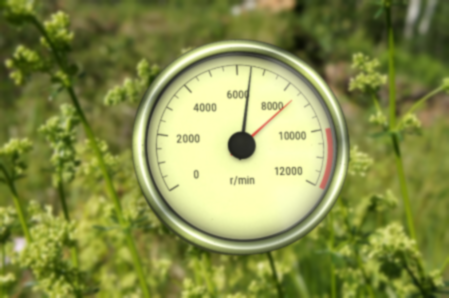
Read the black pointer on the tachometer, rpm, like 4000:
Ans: 6500
